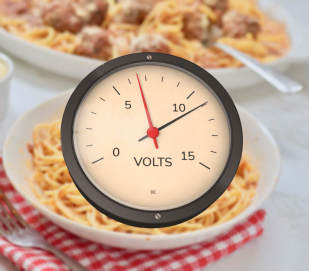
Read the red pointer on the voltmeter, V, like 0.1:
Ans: 6.5
